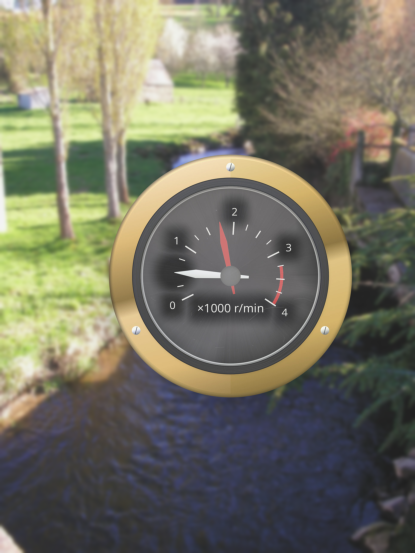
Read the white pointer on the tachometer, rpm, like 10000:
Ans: 500
